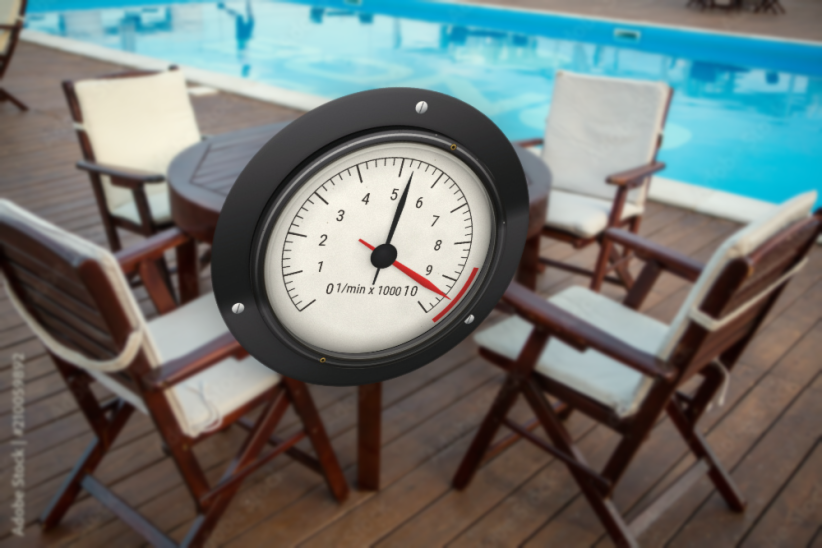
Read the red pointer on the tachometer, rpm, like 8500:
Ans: 9400
